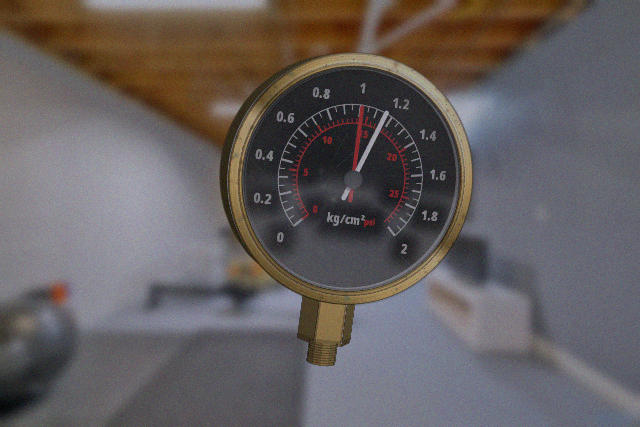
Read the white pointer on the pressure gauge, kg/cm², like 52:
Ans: 1.15
